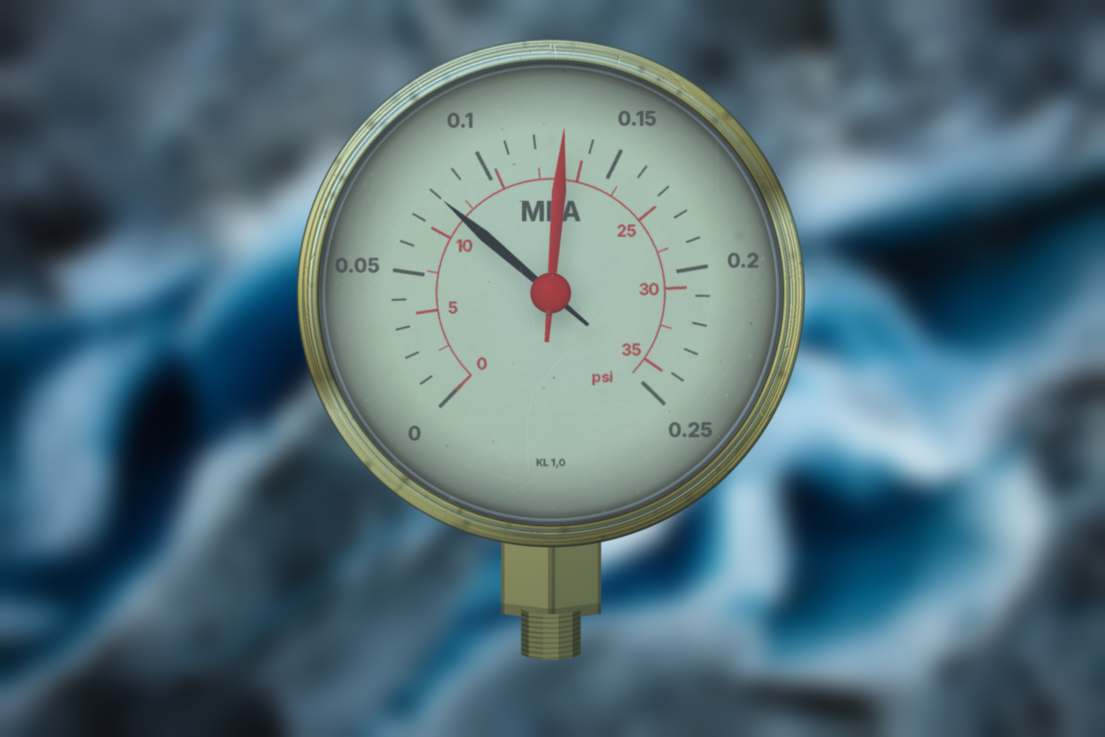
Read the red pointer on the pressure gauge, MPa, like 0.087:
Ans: 0.13
